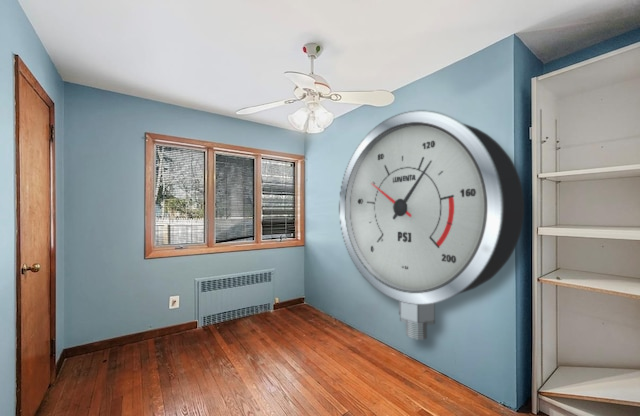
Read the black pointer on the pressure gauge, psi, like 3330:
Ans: 130
